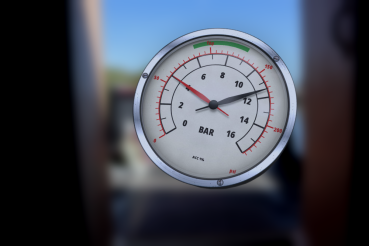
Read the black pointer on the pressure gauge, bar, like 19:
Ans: 11.5
